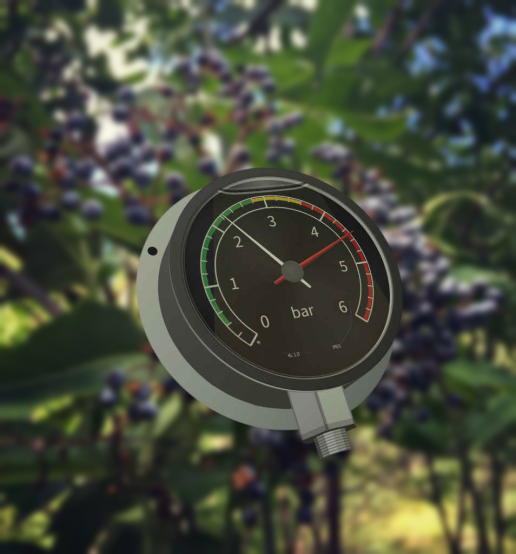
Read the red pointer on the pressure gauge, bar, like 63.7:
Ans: 4.5
